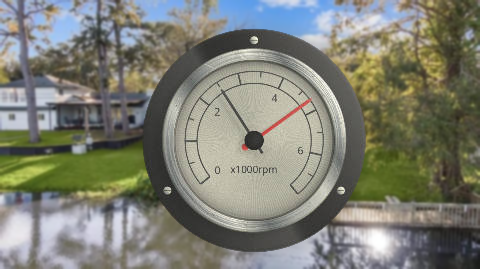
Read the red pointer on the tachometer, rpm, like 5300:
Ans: 4750
